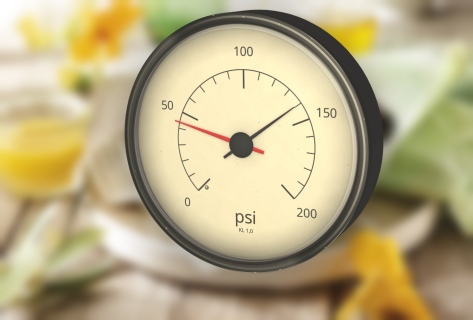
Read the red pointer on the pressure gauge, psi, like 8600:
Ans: 45
